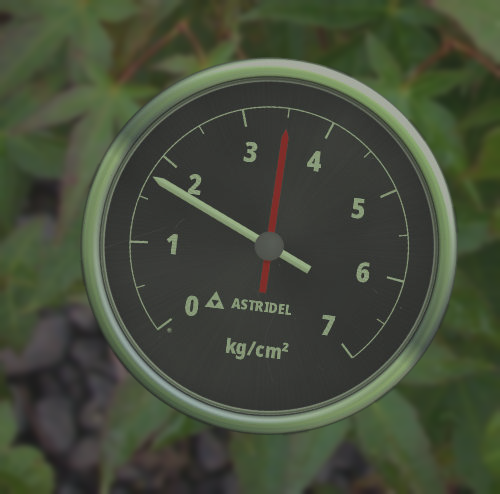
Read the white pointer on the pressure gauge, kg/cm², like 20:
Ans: 1.75
